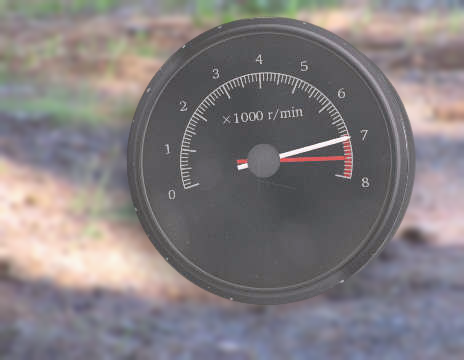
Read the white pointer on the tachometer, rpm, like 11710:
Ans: 7000
